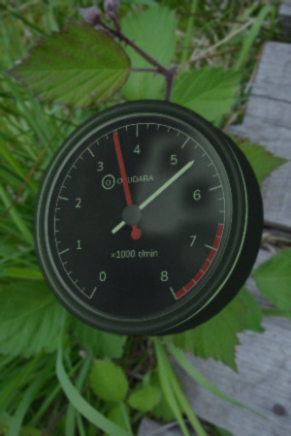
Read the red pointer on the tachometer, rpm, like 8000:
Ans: 3600
